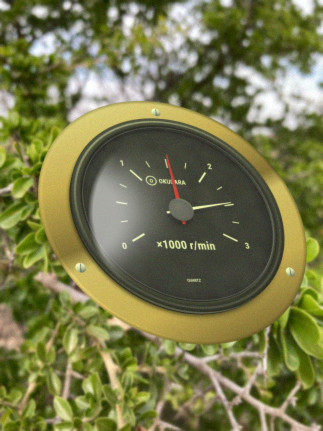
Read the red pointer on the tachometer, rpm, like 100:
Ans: 1500
